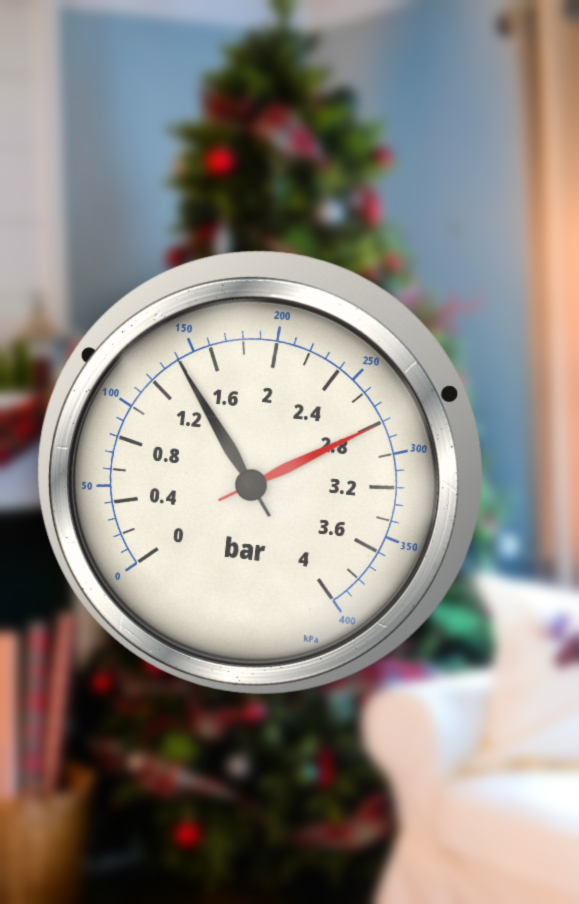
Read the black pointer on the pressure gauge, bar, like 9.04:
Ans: 1.4
